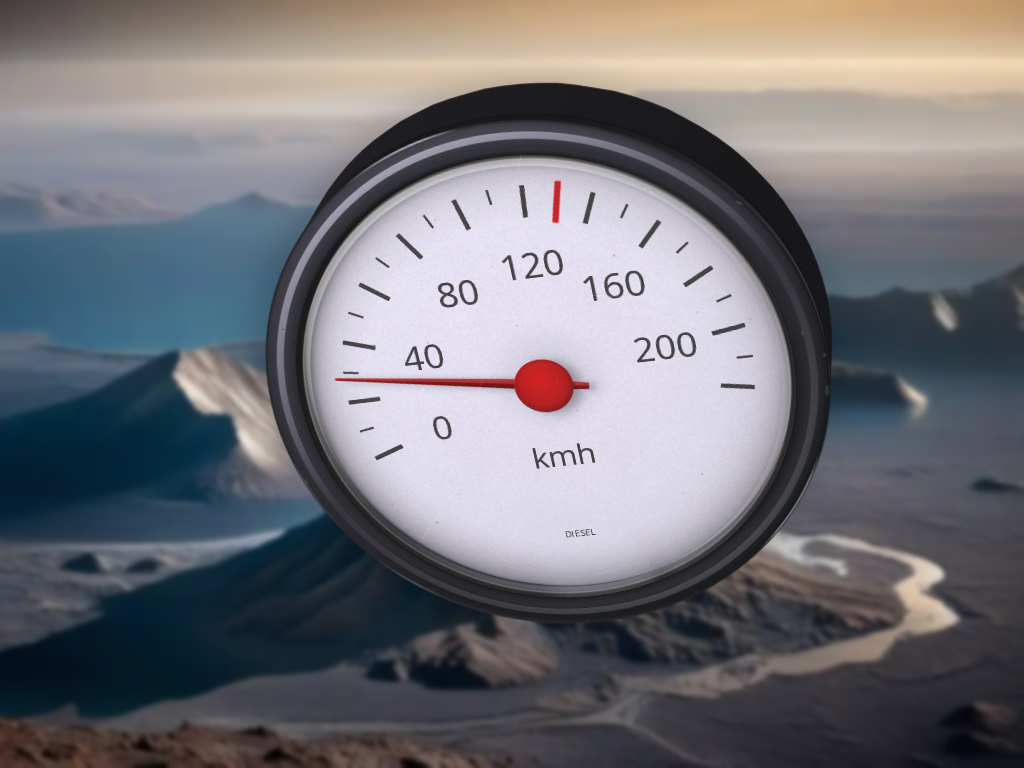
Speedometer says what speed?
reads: 30 km/h
